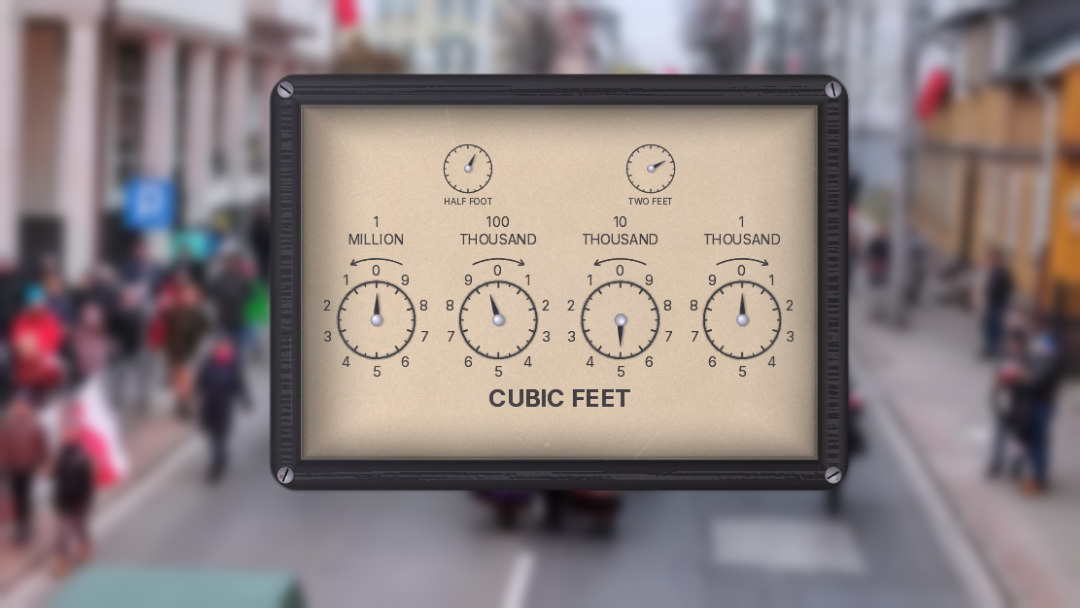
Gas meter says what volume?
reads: 995000 ft³
